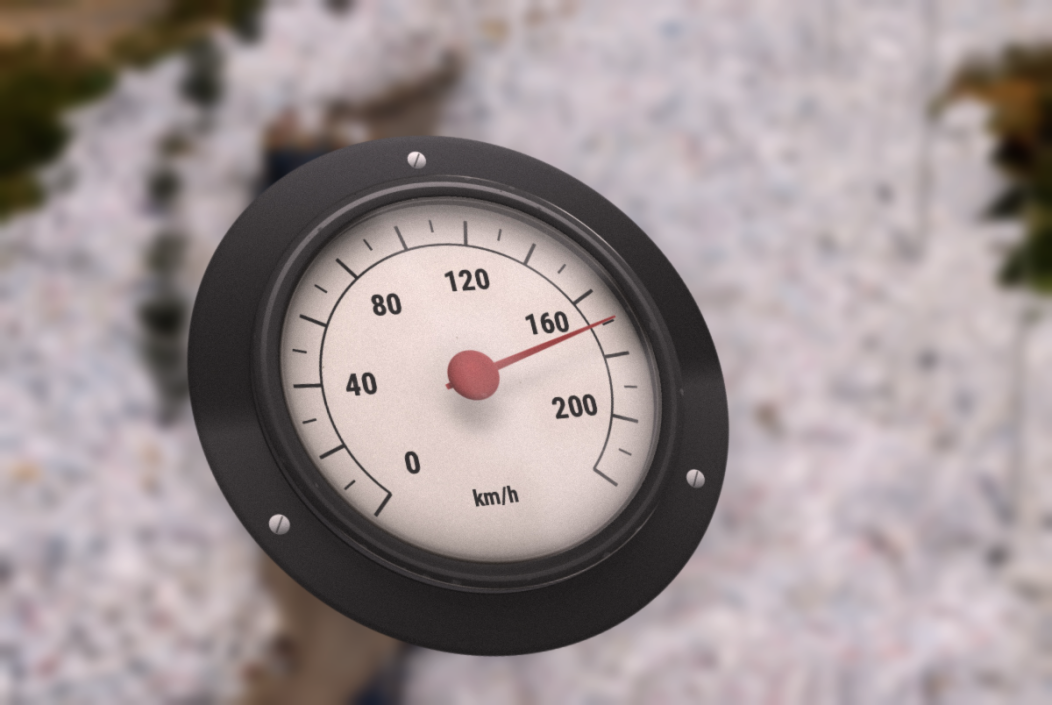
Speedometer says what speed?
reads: 170 km/h
